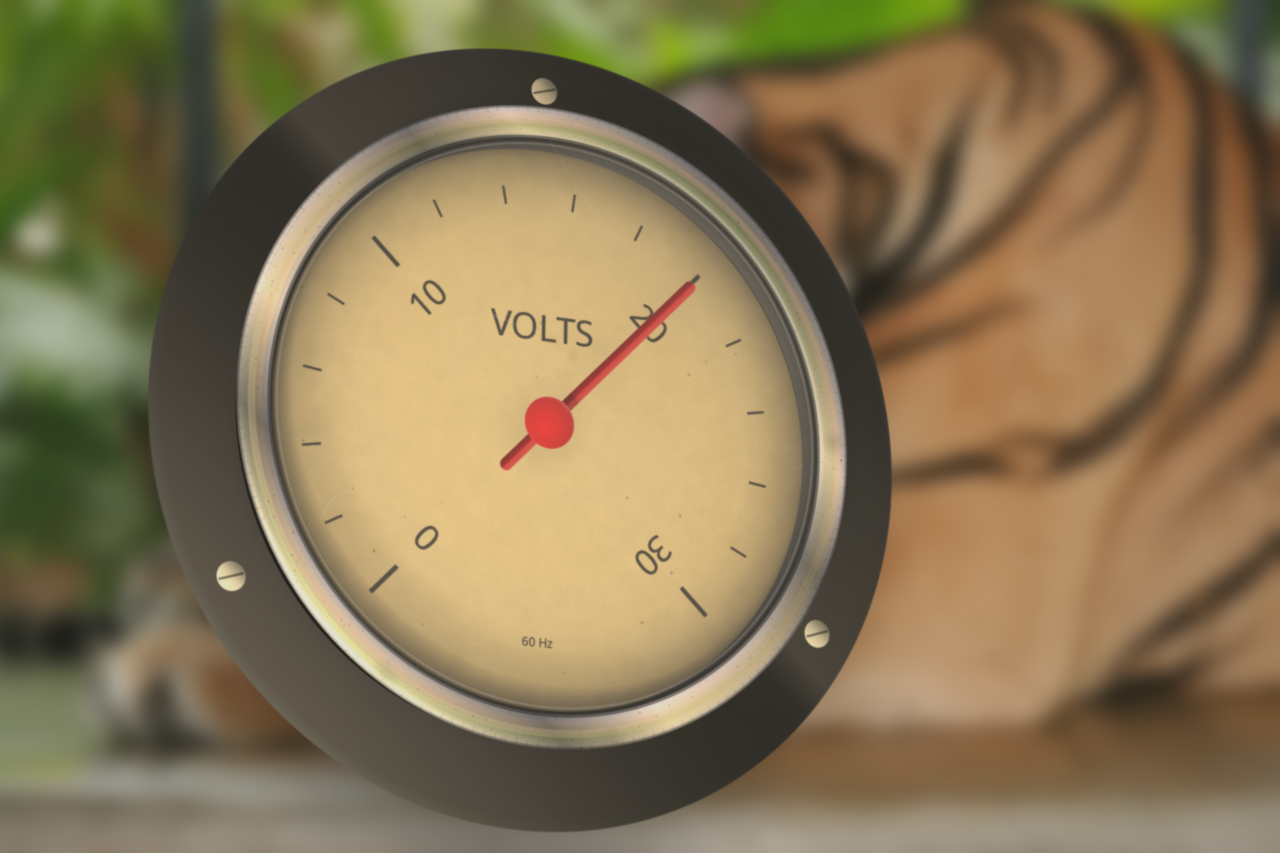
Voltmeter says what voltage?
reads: 20 V
